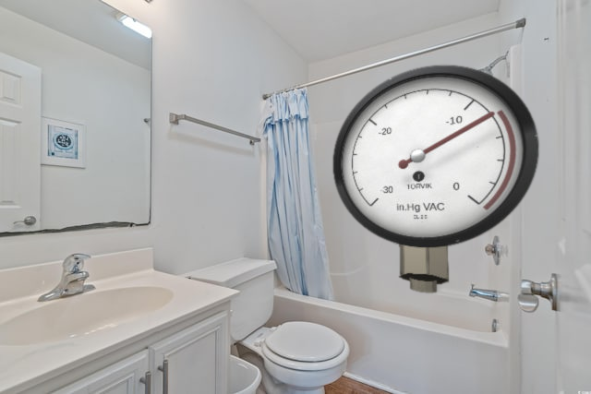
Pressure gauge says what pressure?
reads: -8 inHg
